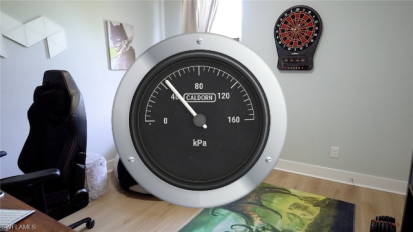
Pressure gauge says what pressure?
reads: 45 kPa
